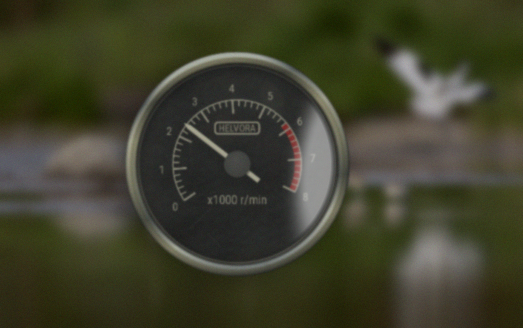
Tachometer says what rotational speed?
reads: 2400 rpm
